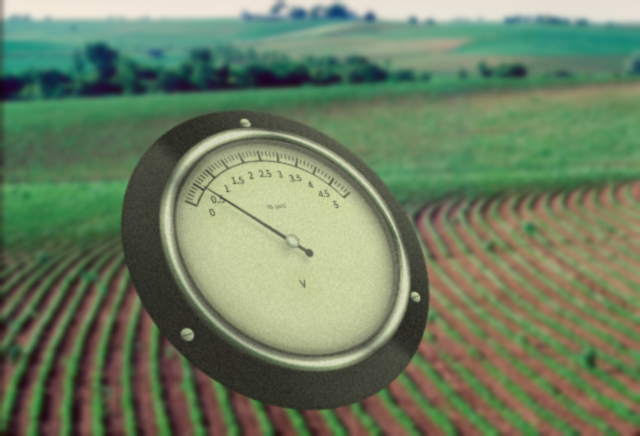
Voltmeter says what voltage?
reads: 0.5 V
